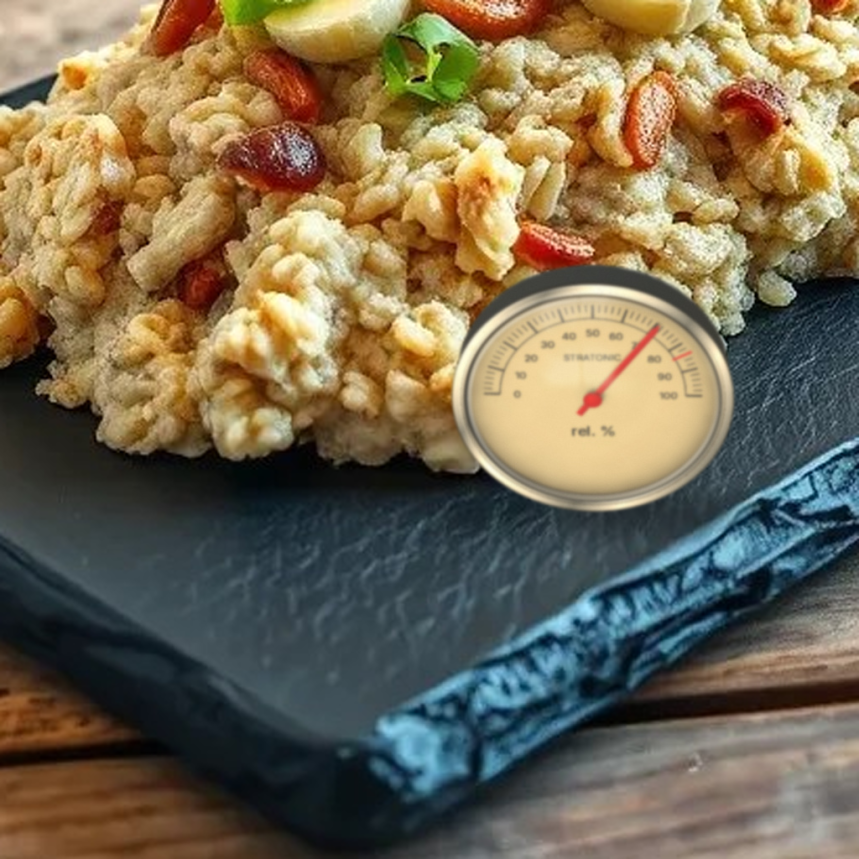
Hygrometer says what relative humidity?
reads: 70 %
